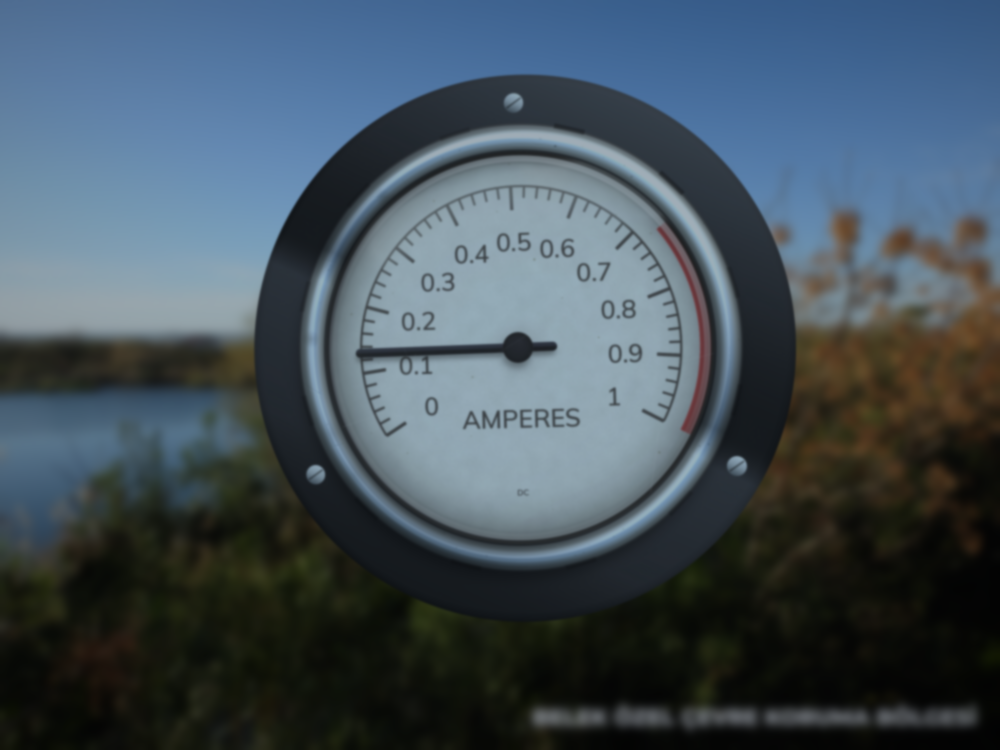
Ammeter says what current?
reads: 0.13 A
